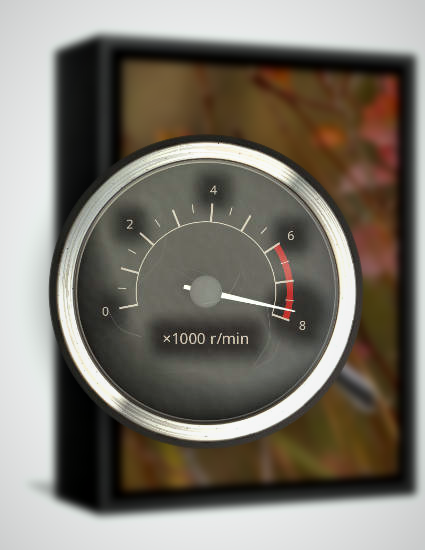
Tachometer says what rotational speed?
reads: 7750 rpm
